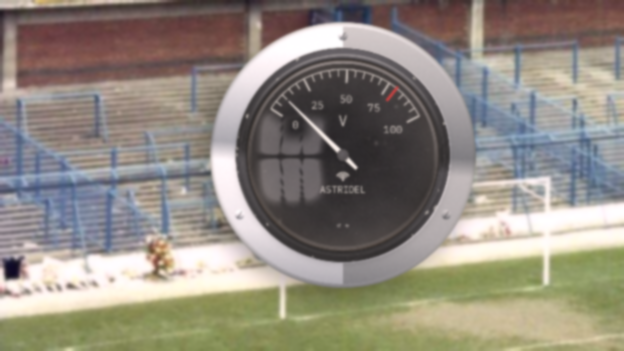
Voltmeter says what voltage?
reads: 10 V
